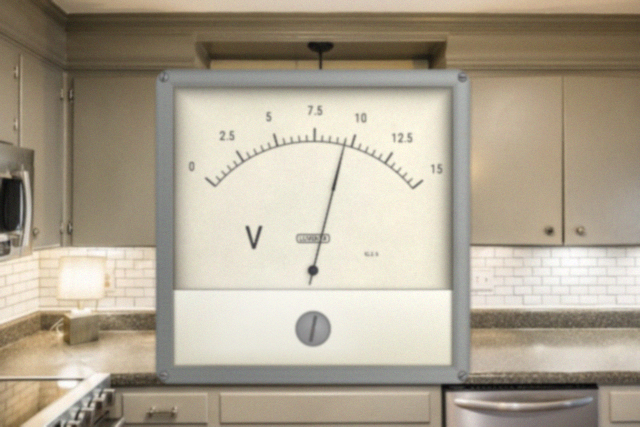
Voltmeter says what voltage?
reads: 9.5 V
